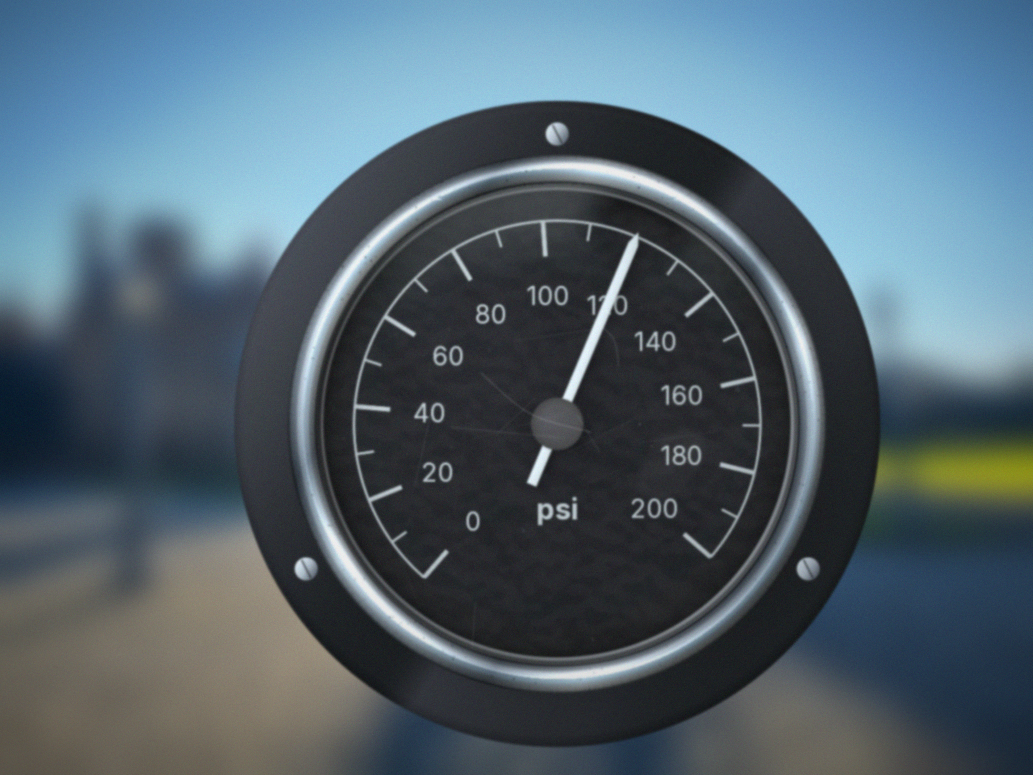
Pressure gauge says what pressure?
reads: 120 psi
